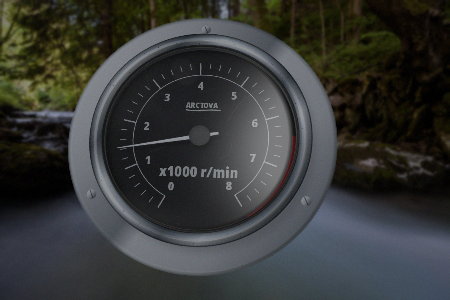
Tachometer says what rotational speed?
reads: 1400 rpm
